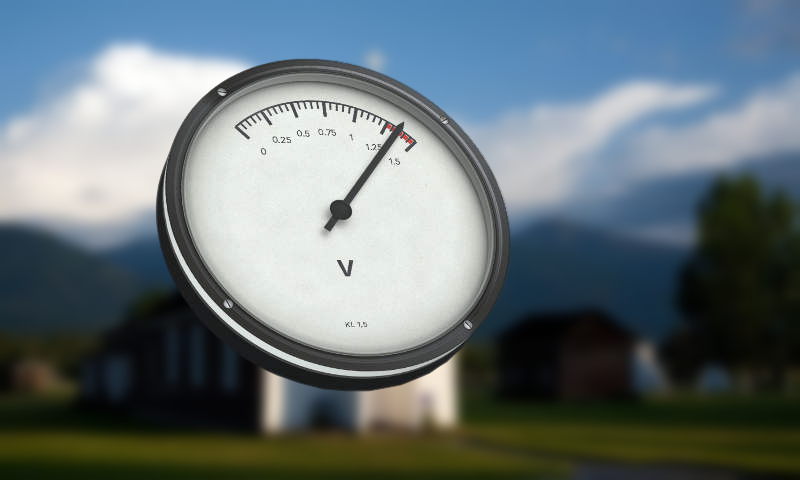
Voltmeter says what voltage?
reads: 1.35 V
